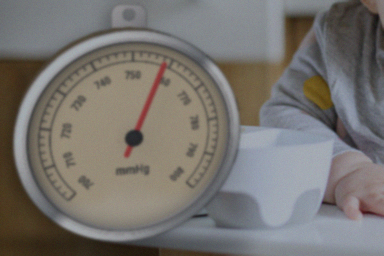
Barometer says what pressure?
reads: 758 mmHg
